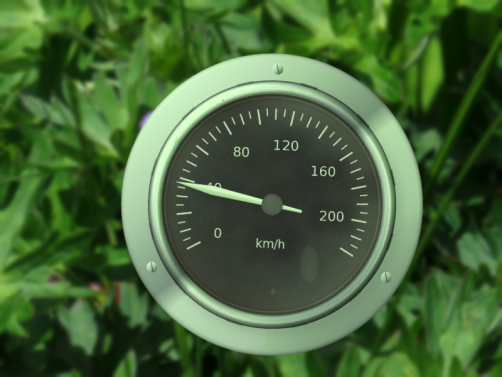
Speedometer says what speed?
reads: 37.5 km/h
